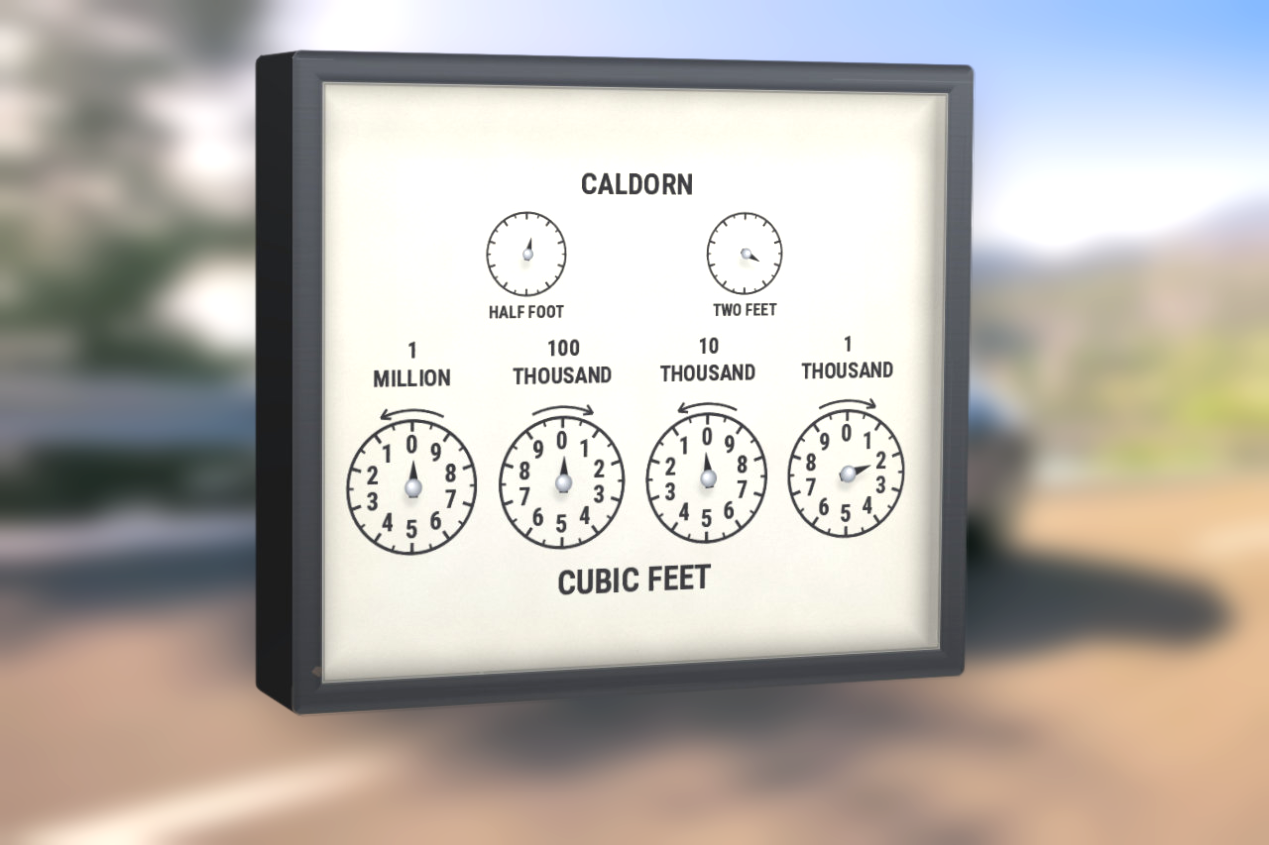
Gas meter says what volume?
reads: 200 ft³
